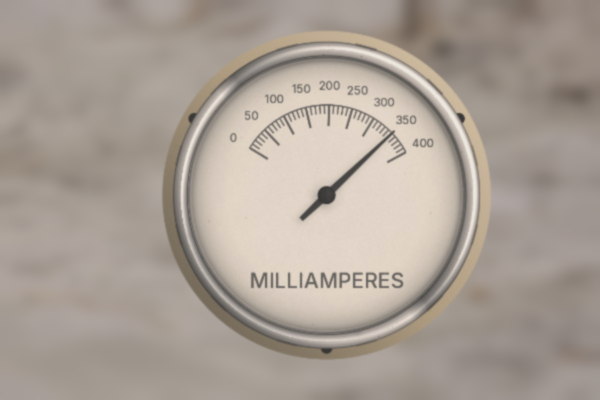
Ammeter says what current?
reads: 350 mA
